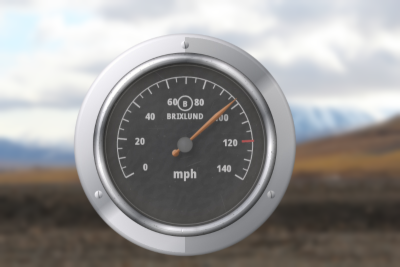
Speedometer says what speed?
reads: 97.5 mph
